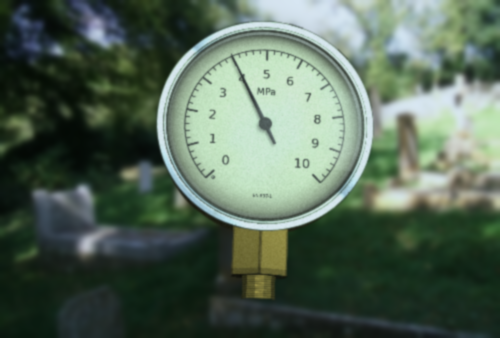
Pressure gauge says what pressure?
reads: 4 MPa
